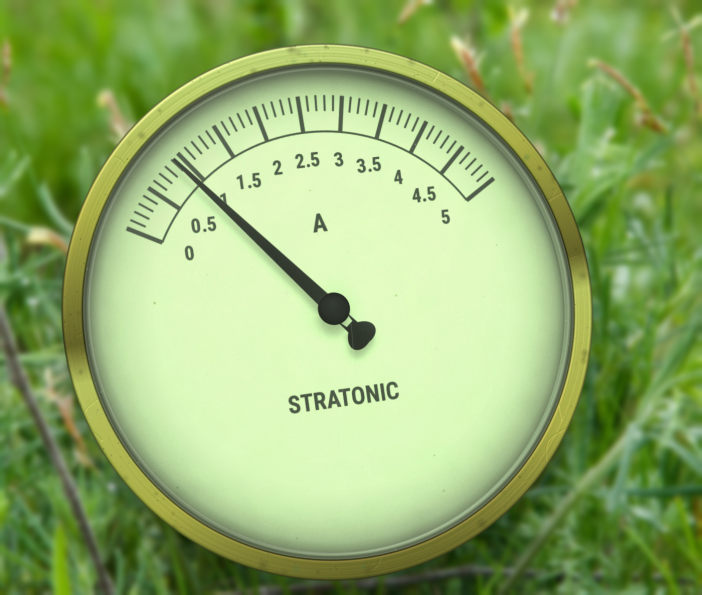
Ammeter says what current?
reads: 0.9 A
